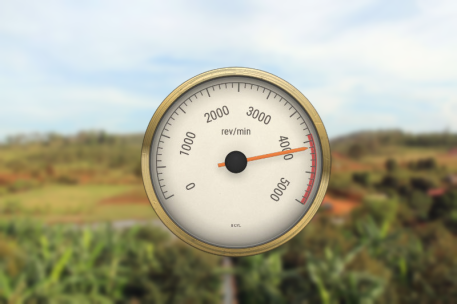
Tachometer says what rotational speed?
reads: 4100 rpm
